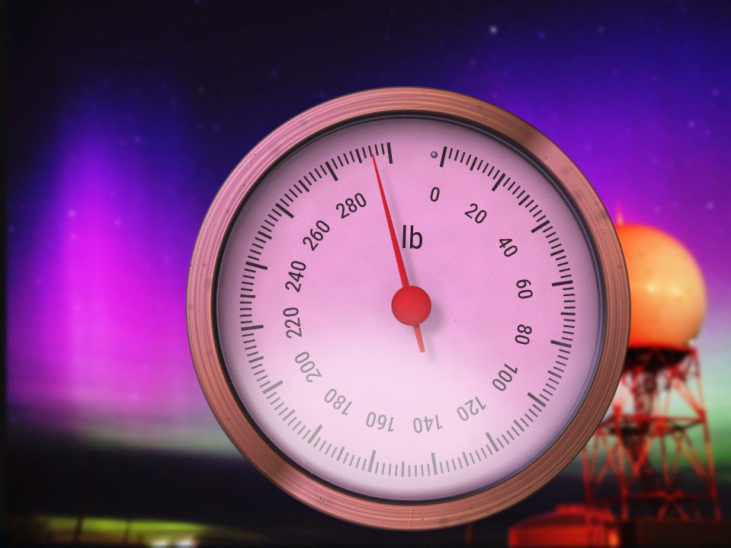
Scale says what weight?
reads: 294 lb
